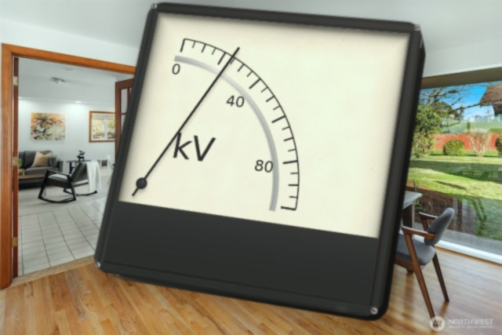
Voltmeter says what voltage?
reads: 25 kV
